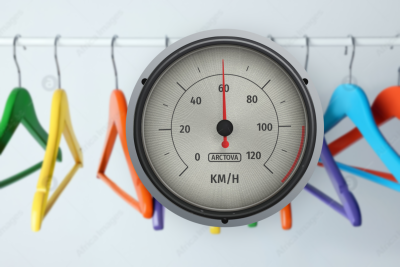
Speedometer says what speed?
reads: 60 km/h
